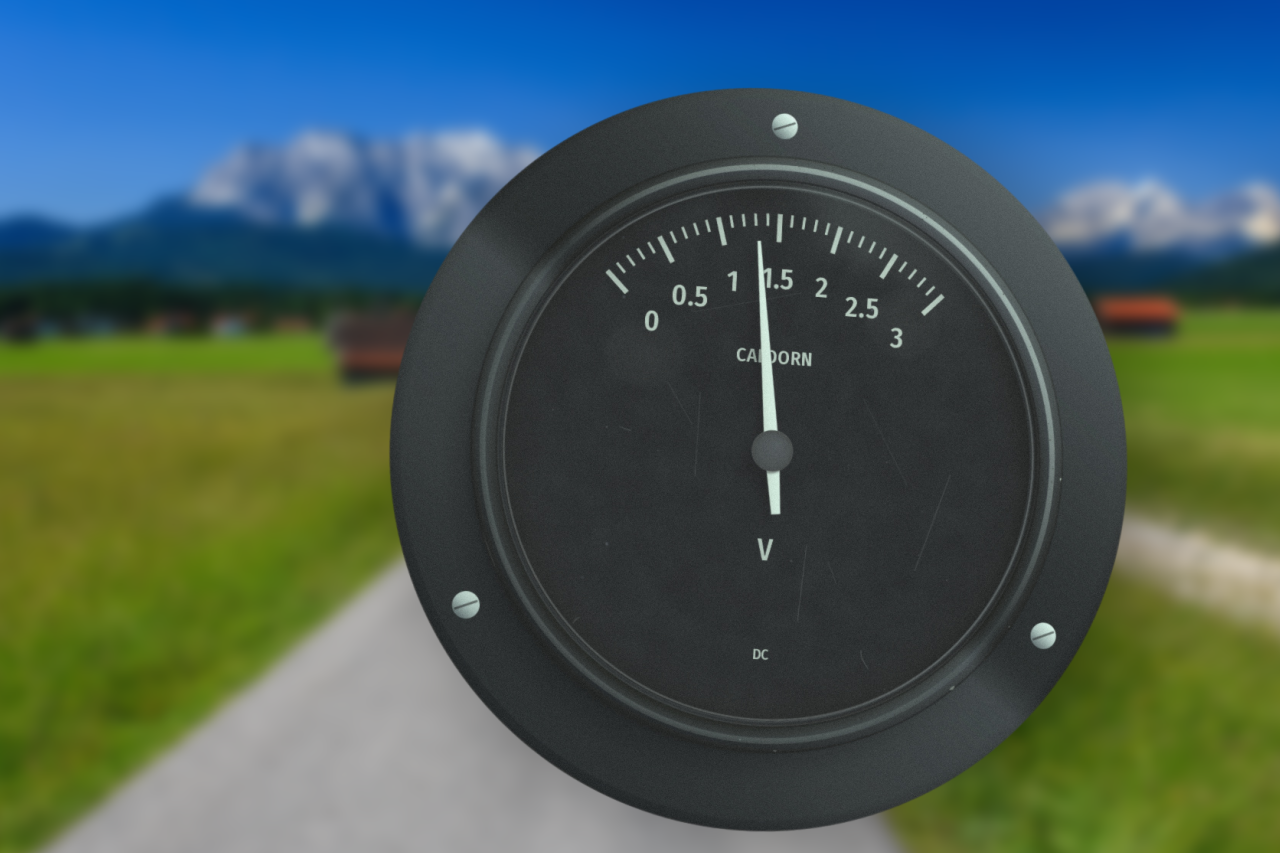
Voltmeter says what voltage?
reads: 1.3 V
